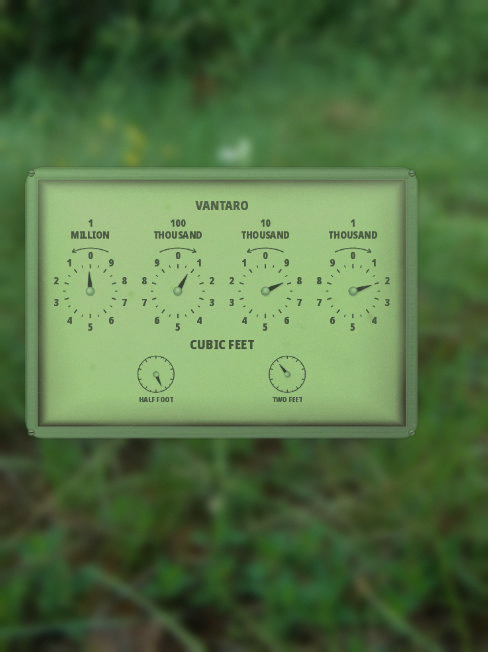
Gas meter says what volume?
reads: 8200 ft³
